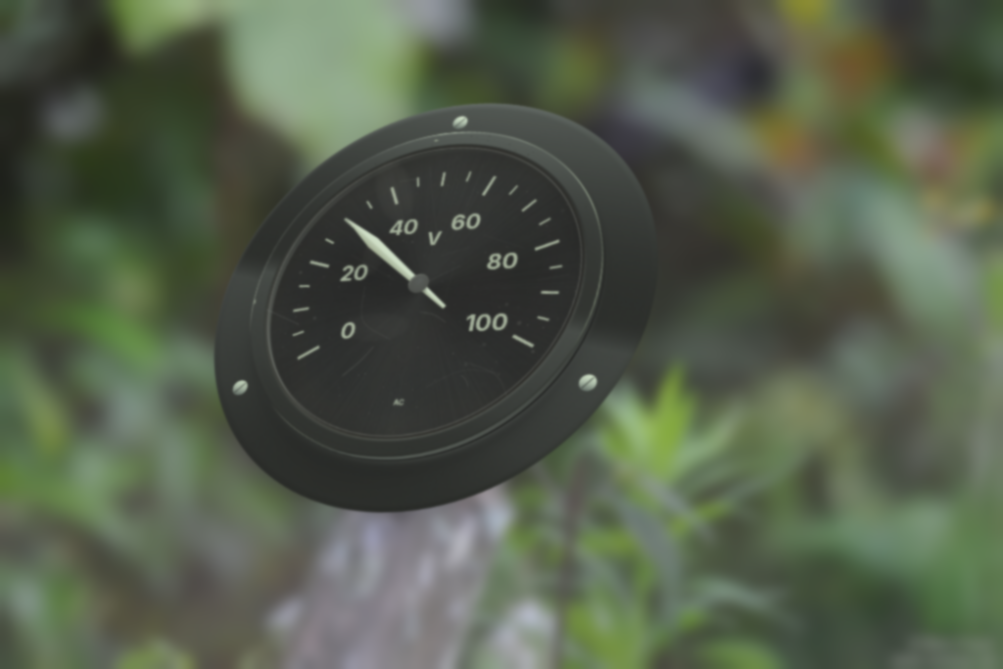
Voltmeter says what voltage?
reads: 30 V
